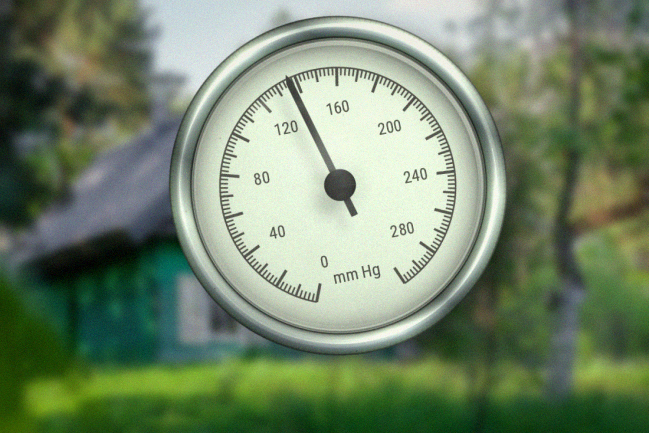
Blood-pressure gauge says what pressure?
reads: 136 mmHg
